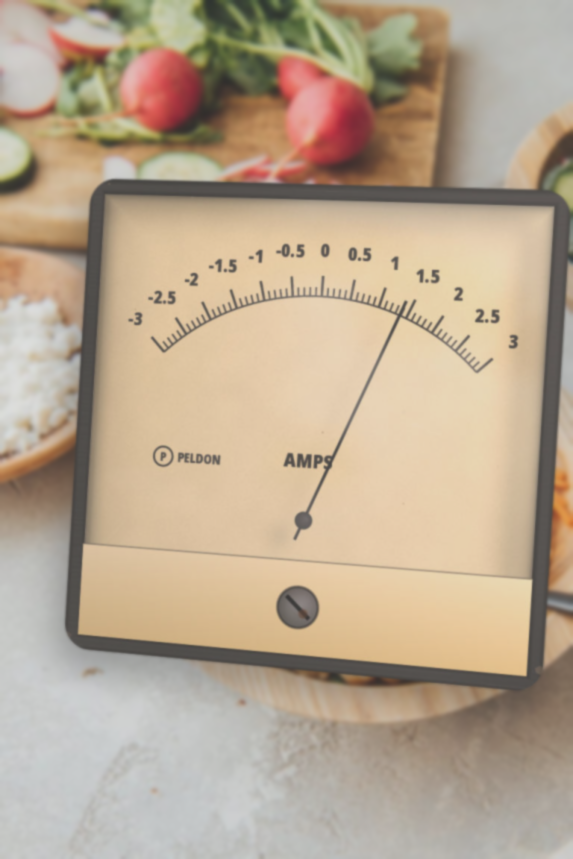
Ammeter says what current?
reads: 1.4 A
